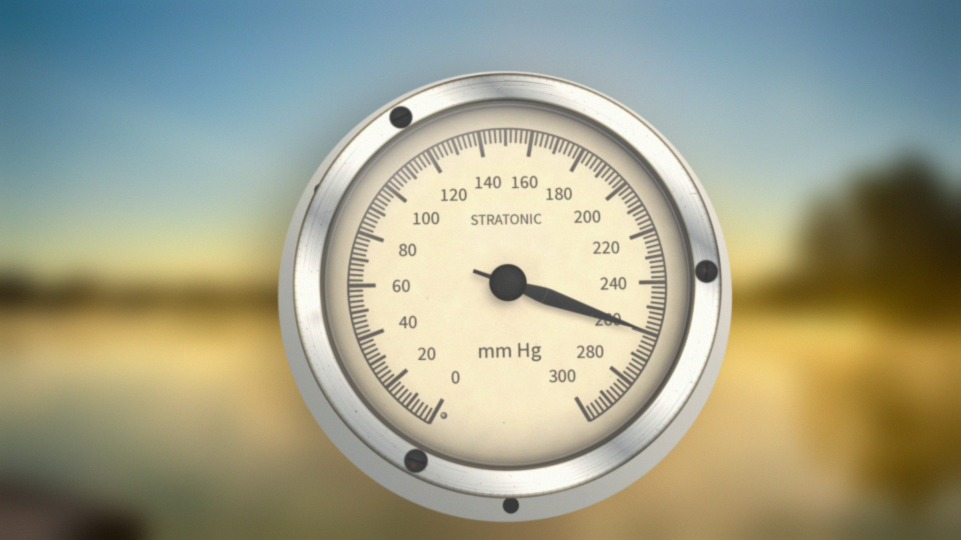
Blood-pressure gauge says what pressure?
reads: 260 mmHg
